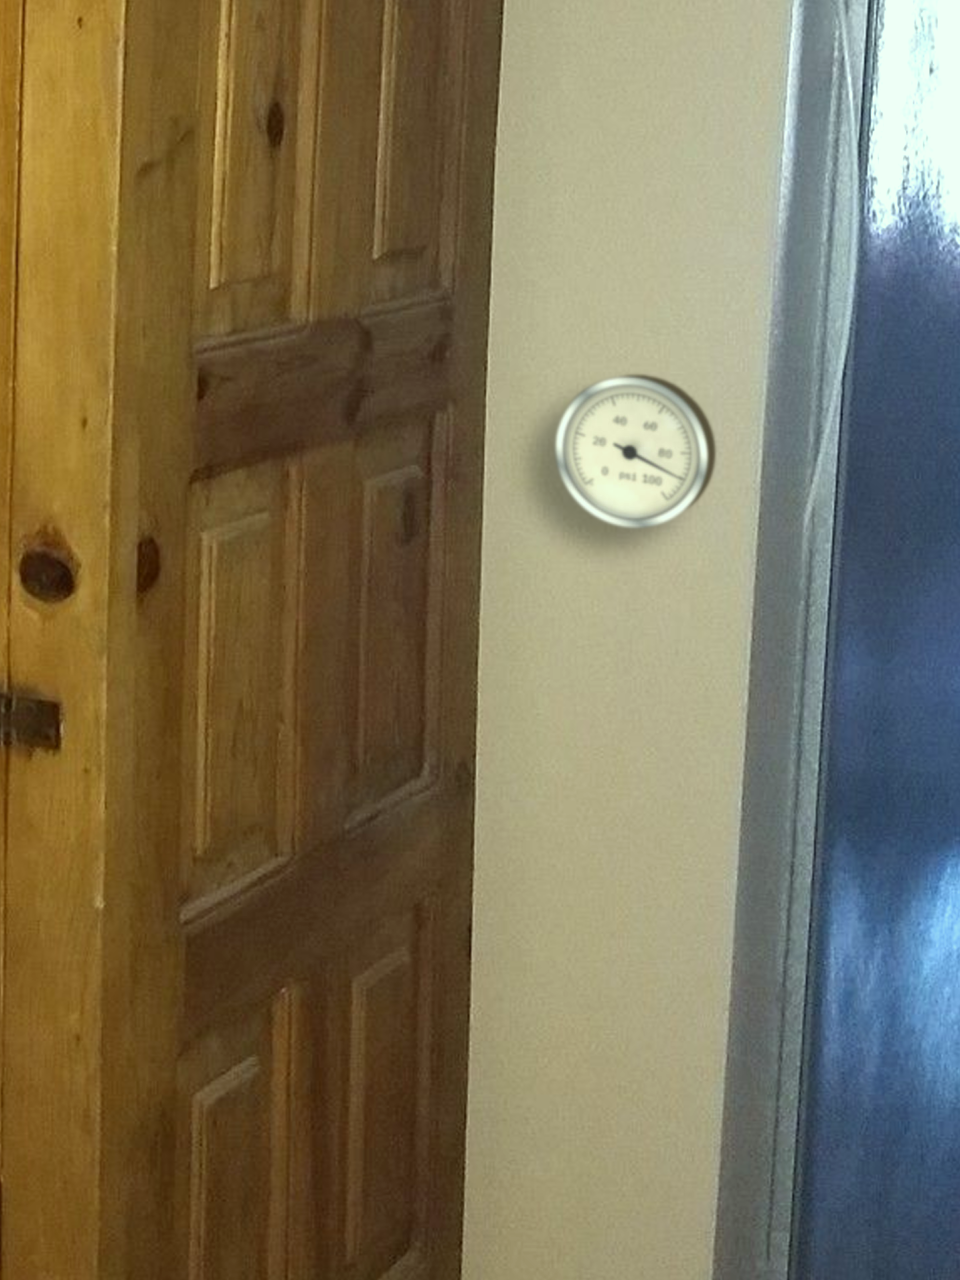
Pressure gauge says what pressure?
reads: 90 psi
